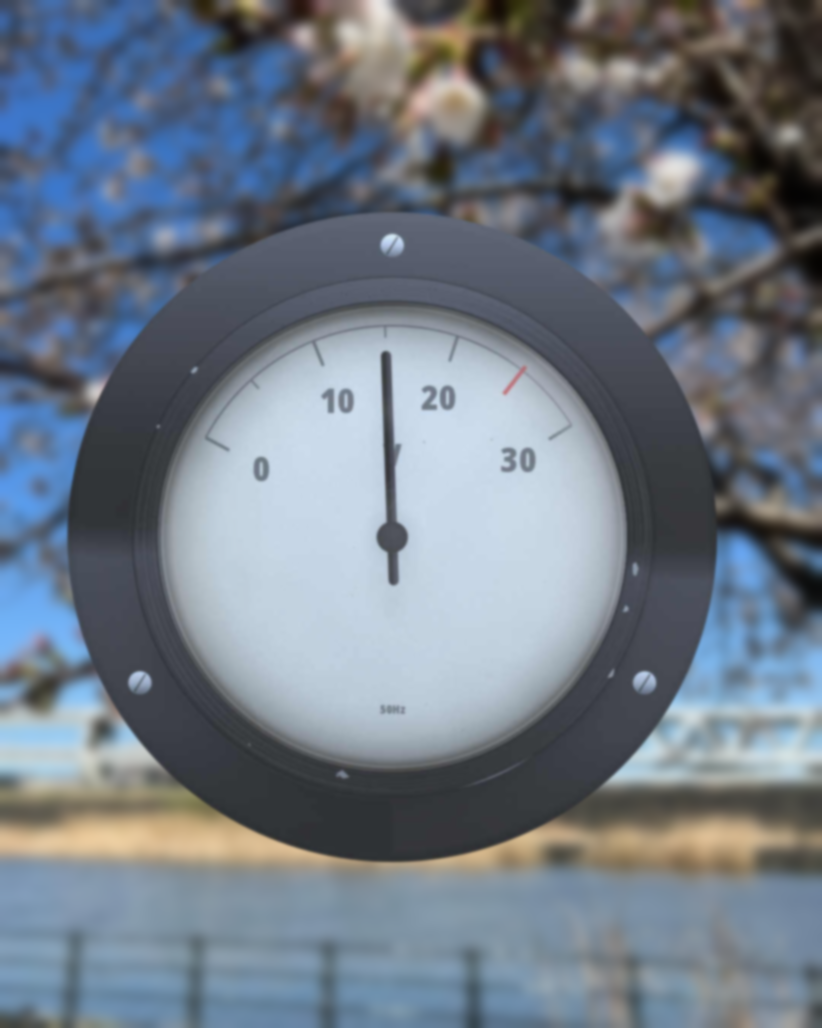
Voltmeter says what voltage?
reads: 15 V
